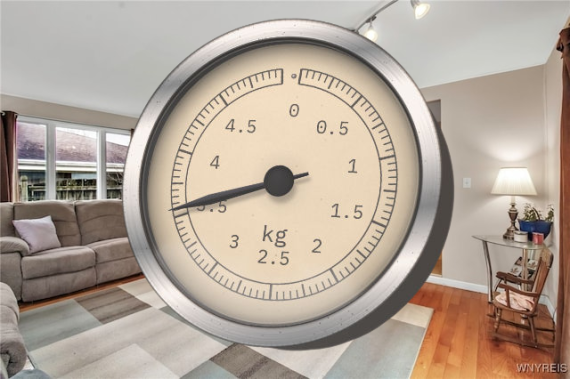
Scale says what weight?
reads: 3.55 kg
